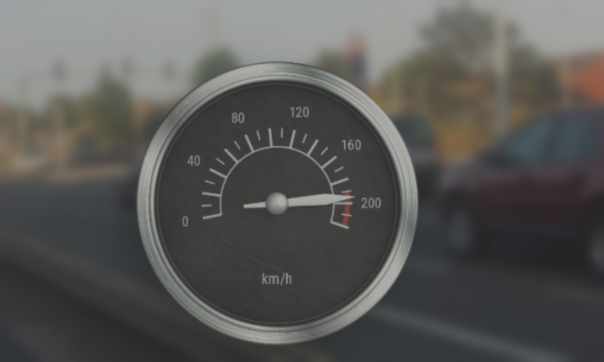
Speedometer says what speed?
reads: 195 km/h
